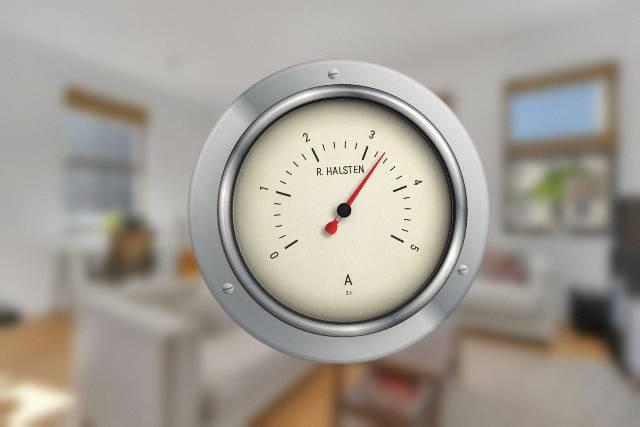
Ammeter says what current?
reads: 3.3 A
